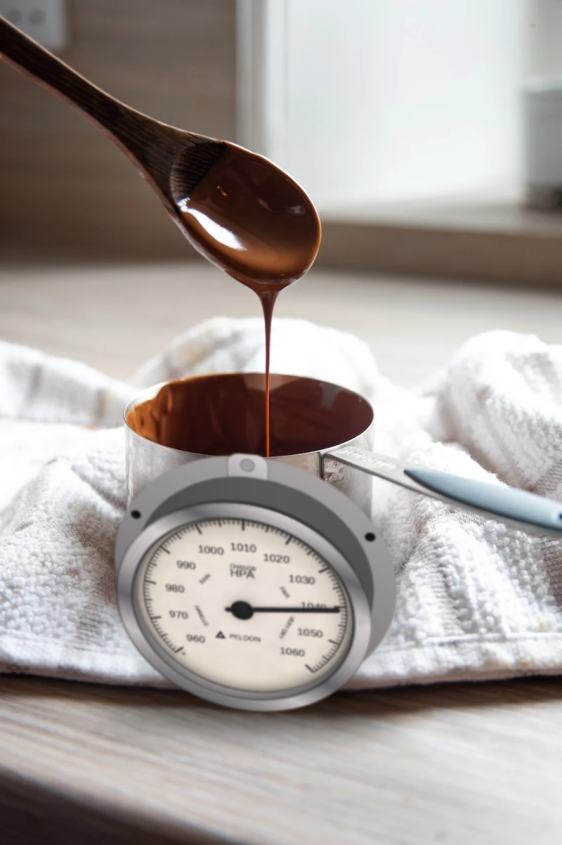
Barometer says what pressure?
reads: 1040 hPa
